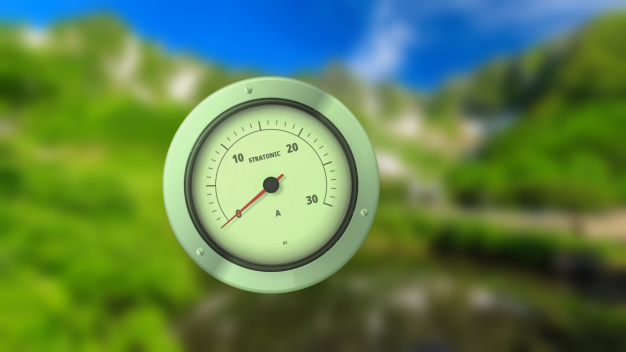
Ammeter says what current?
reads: 0 A
